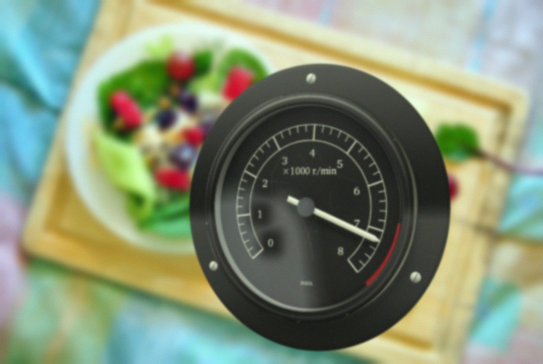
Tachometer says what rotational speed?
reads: 7200 rpm
